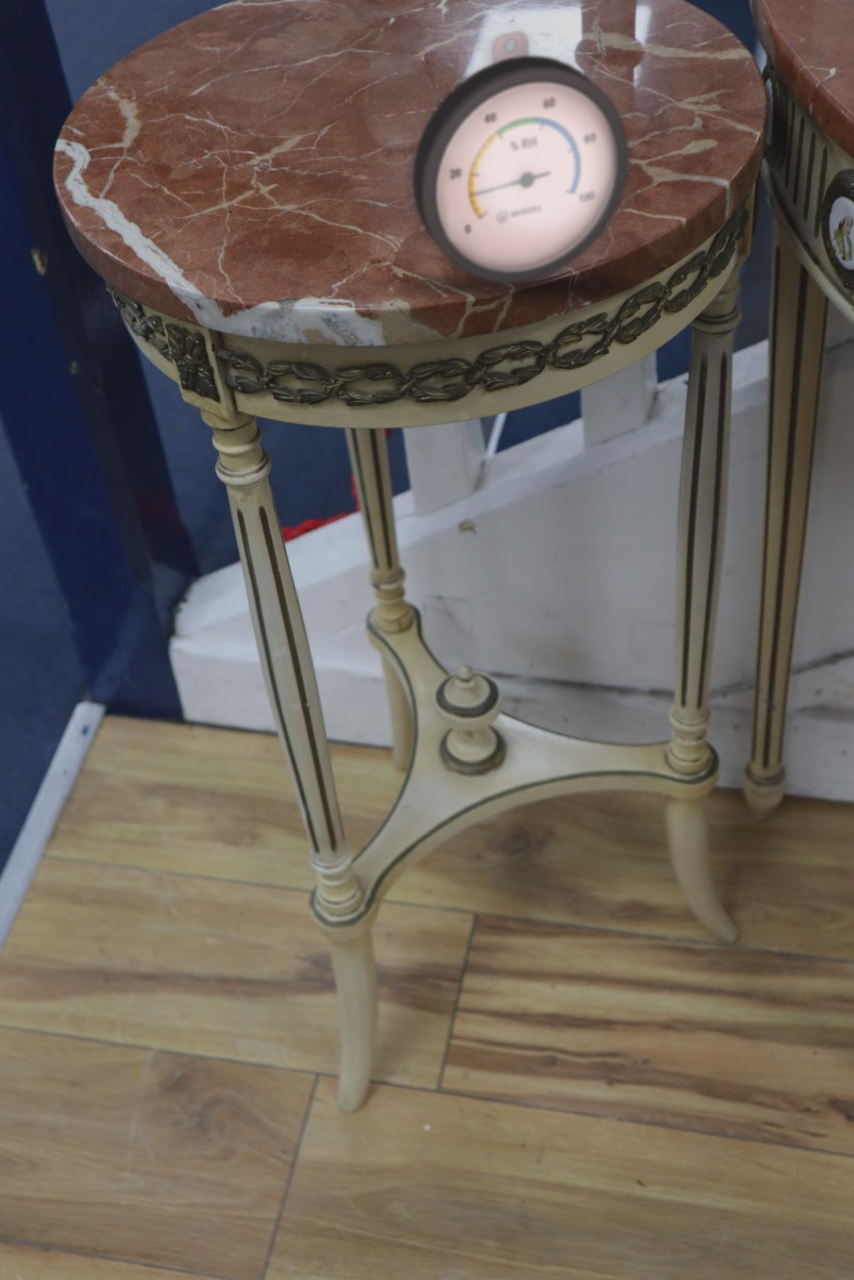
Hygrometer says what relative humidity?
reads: 12 %
